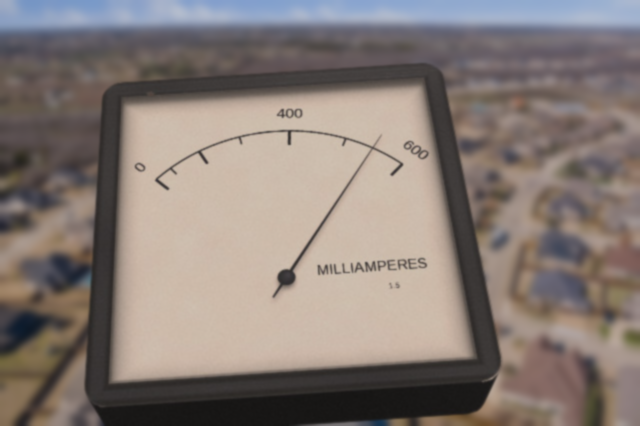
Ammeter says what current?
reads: 550 mA
